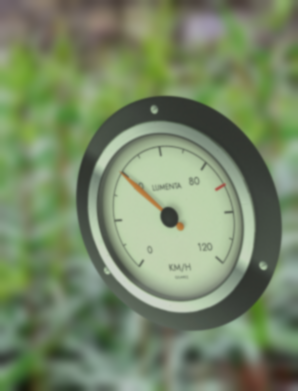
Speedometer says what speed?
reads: 40 km/h
